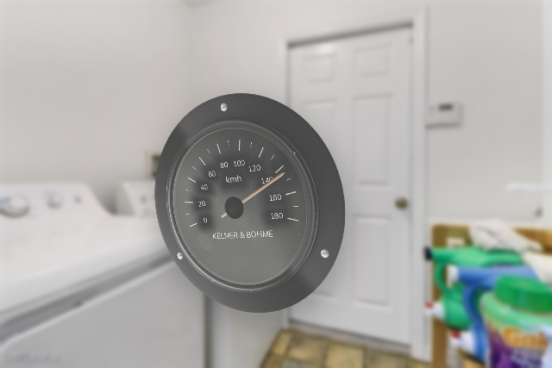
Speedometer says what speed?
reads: 145 km/h
